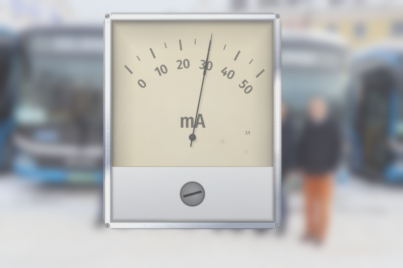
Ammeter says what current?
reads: 30 mA
